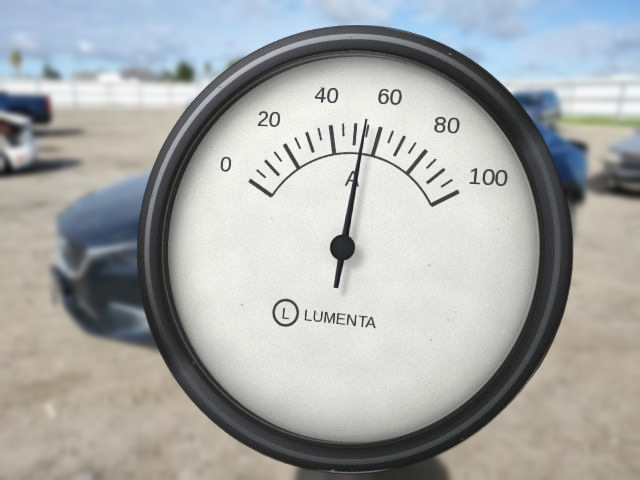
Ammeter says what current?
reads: 55 A
